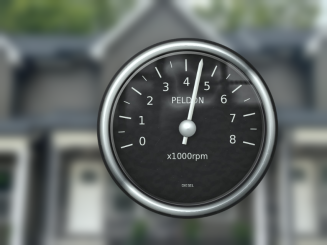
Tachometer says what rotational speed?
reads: 4500 rpm
